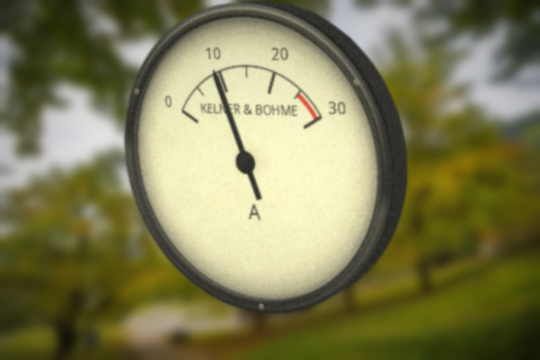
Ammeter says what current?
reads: 10 A
